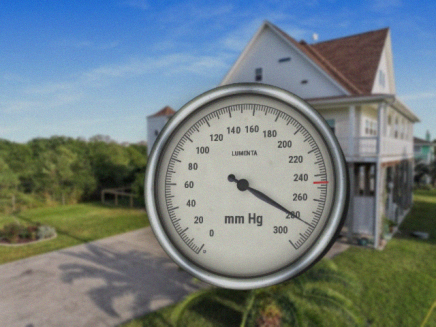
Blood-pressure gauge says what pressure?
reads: 280 mmHg
